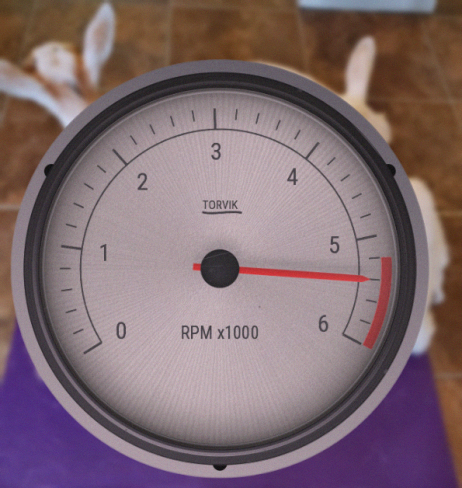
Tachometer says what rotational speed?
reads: 5400 rpm
